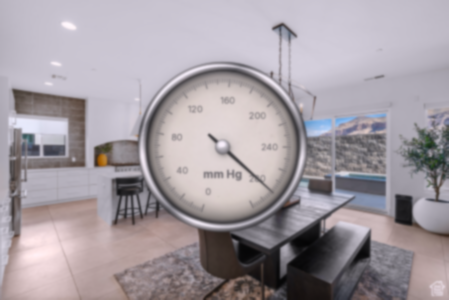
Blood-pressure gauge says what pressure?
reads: 280 mmHg
